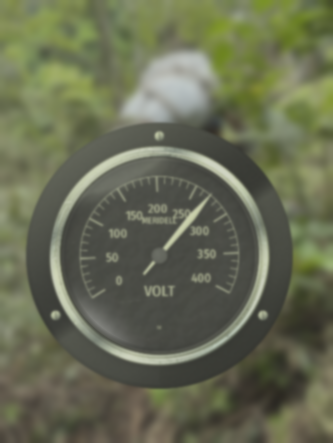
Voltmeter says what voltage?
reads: 270 V
